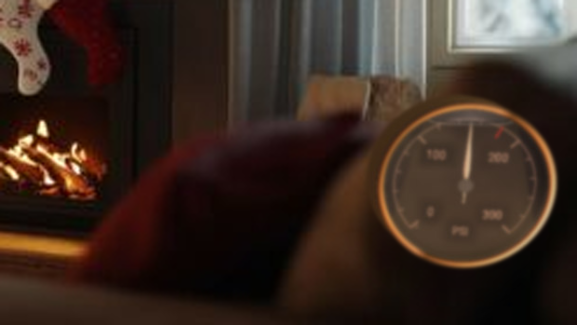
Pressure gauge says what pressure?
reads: 150 psi
